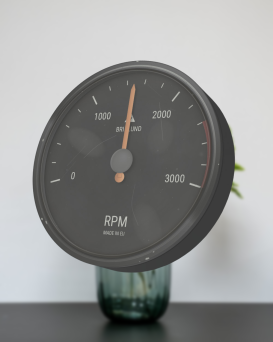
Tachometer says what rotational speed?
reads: 1500 rpm
